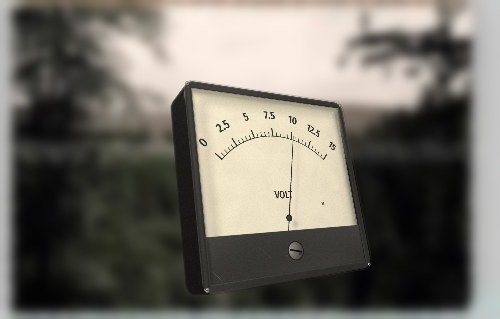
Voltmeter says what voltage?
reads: 10 V
